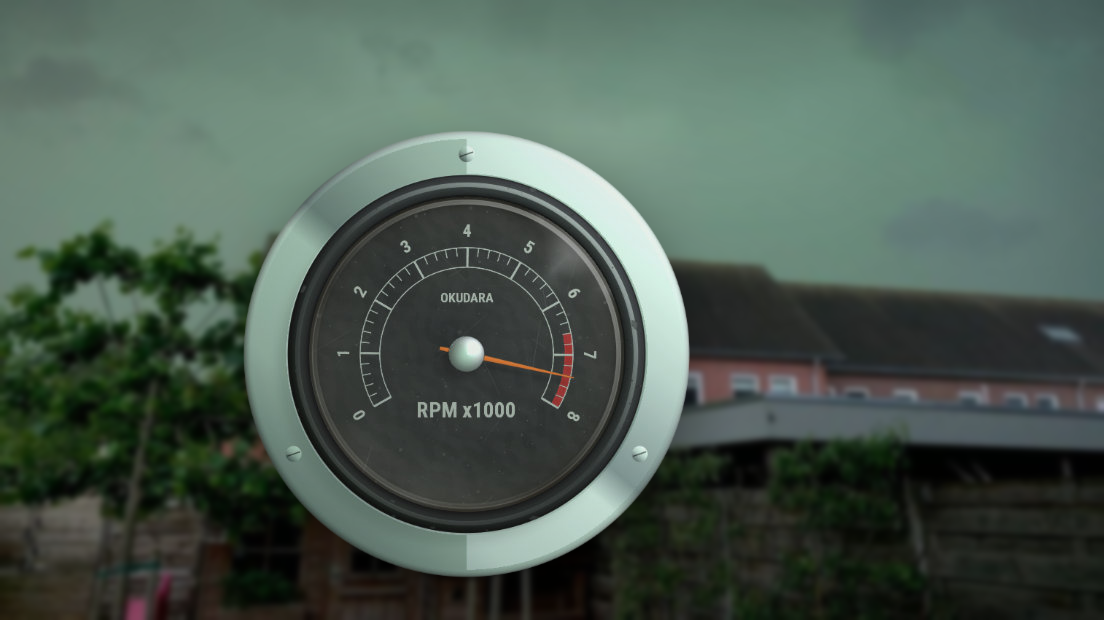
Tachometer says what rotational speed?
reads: 7400 rpm
